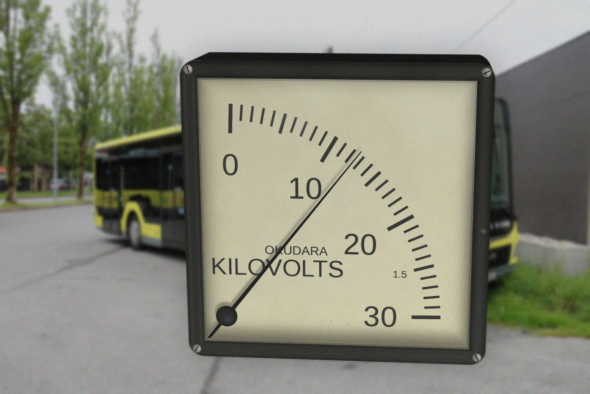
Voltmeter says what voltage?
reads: 12.5 kV
